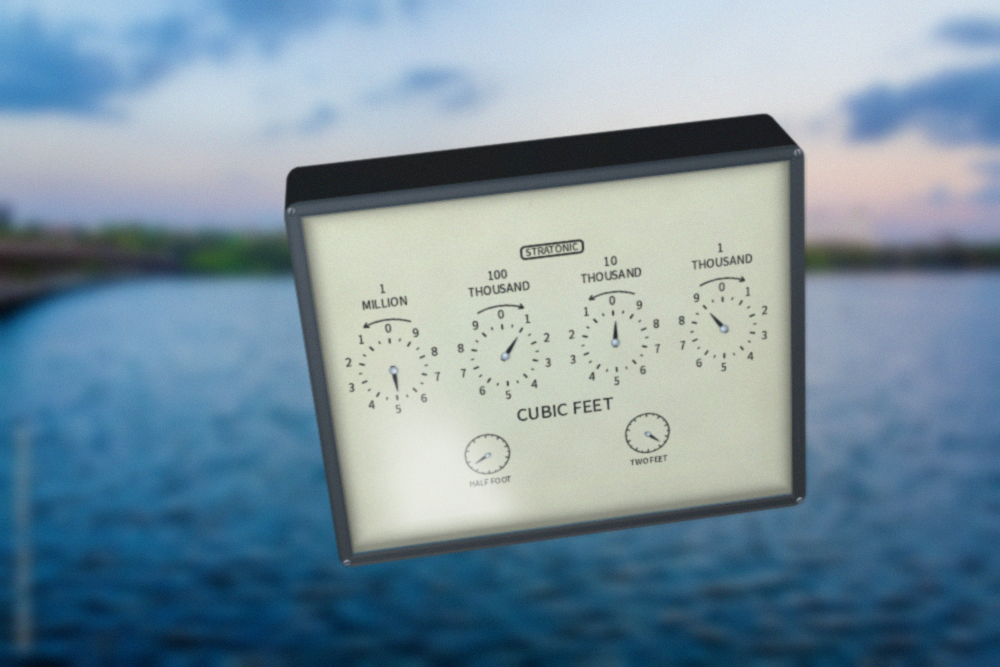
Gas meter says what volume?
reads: 509900 ft³
